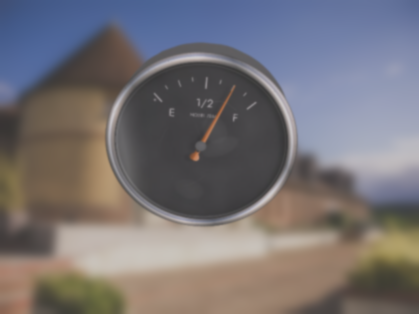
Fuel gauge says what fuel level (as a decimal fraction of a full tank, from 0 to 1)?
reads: 0.75
